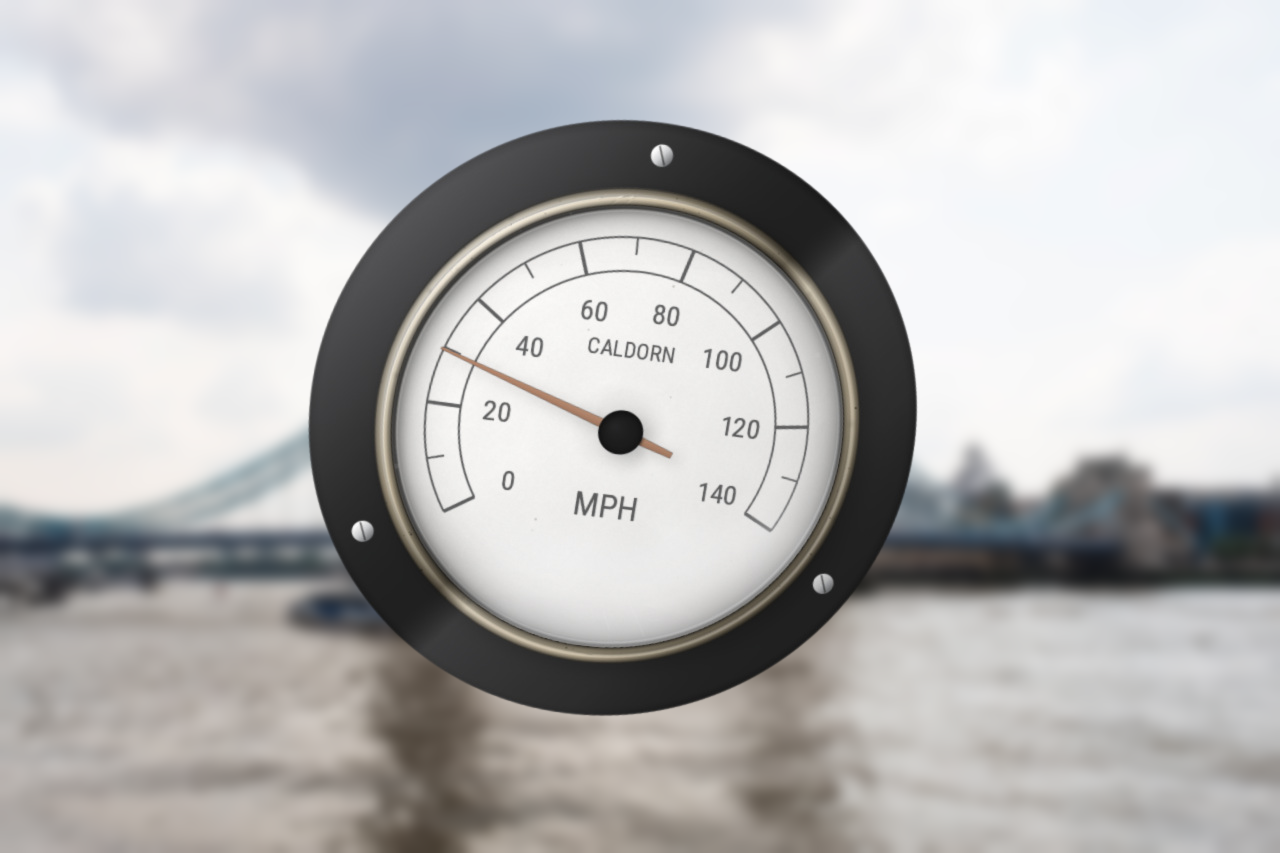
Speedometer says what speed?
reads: 30 mph
